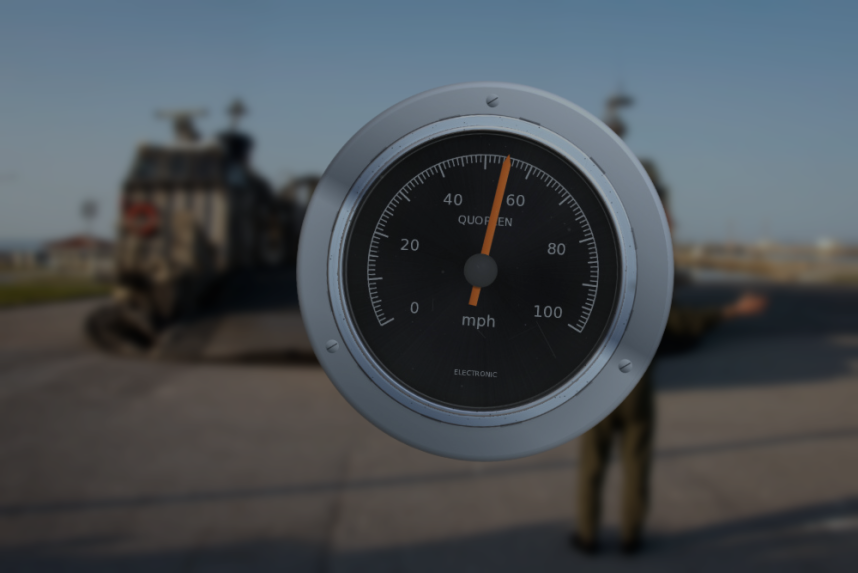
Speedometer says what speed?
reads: 55 mph
